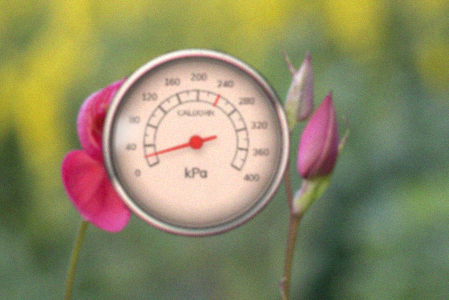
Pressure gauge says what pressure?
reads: 20 kPa
